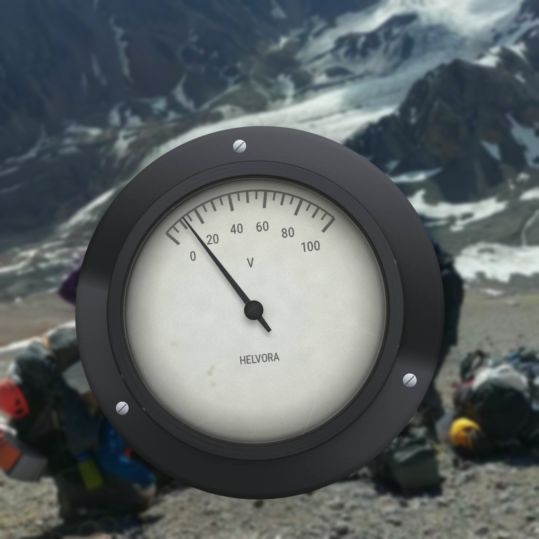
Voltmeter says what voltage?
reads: 12.5 V
